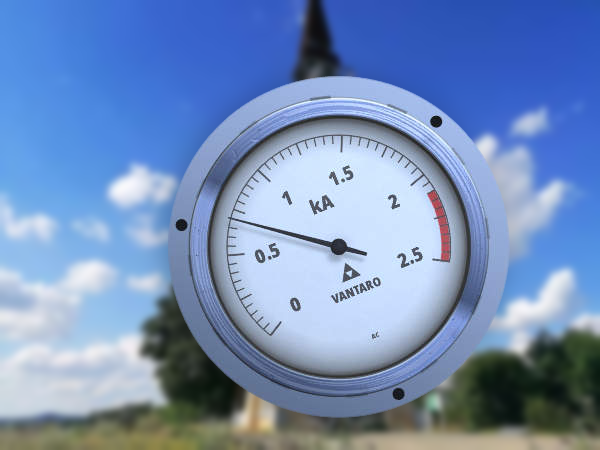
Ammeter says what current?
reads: 0.7 kA
